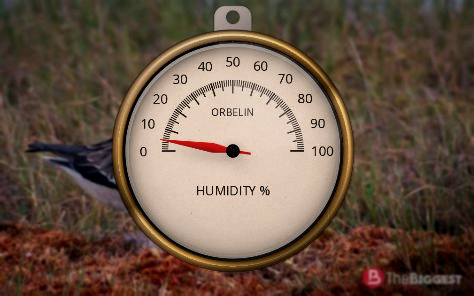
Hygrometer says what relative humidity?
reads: 5 %
